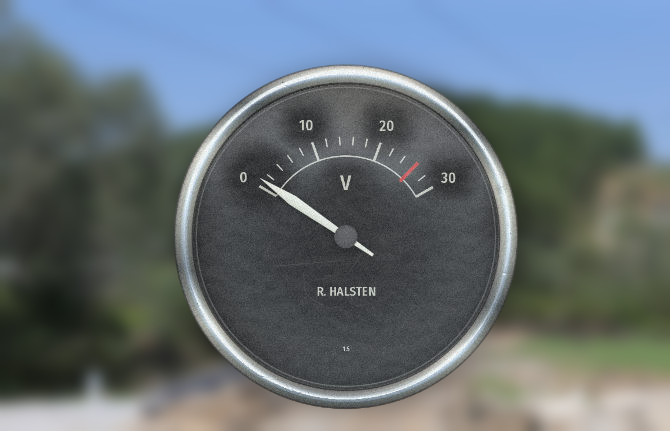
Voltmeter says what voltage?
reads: 1 V
